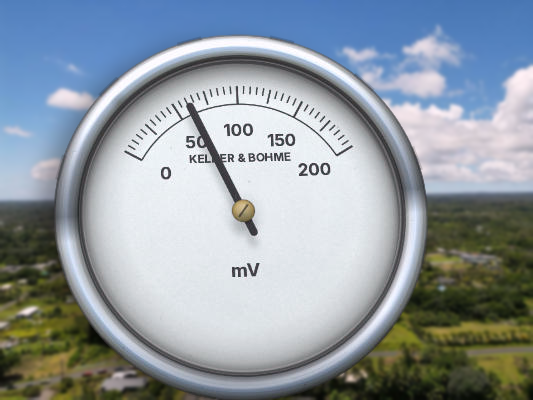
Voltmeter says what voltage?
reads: 60 mV
